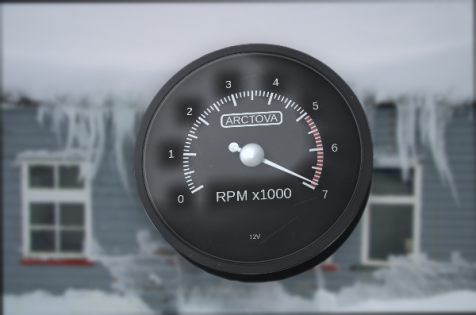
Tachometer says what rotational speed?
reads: 6900 rpm
